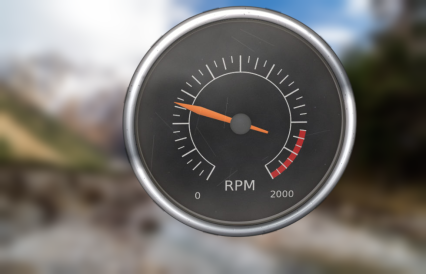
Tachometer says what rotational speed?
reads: 525 rpm
